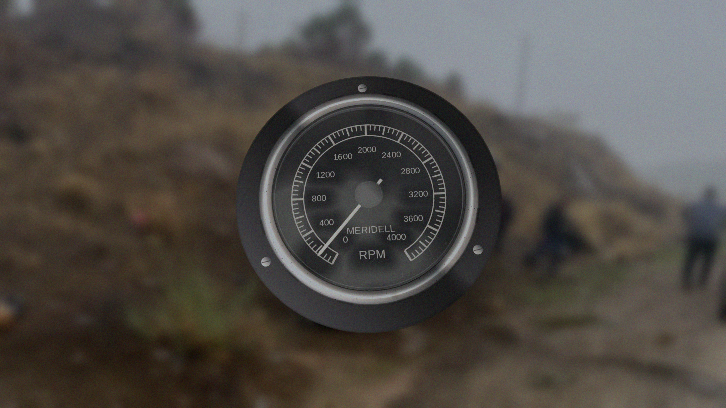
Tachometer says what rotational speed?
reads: 150 rpm
